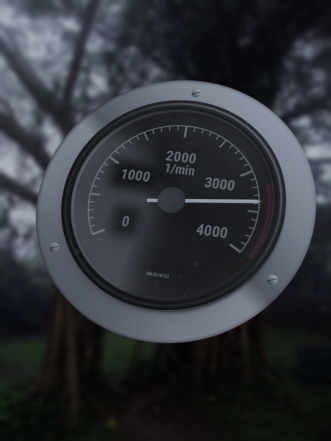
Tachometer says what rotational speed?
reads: 3400 rpm
